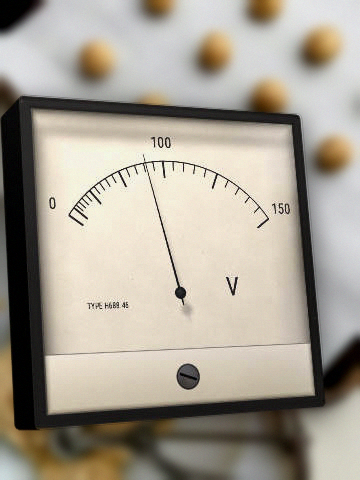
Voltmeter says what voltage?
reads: 90 V
